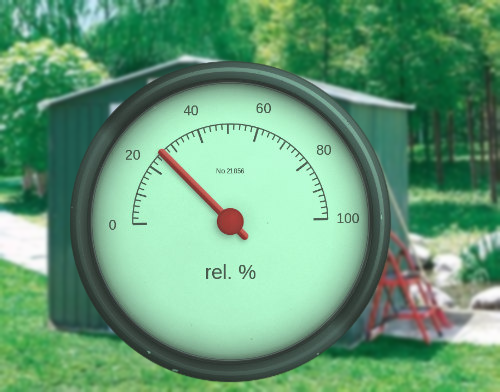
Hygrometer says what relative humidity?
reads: 26 %
